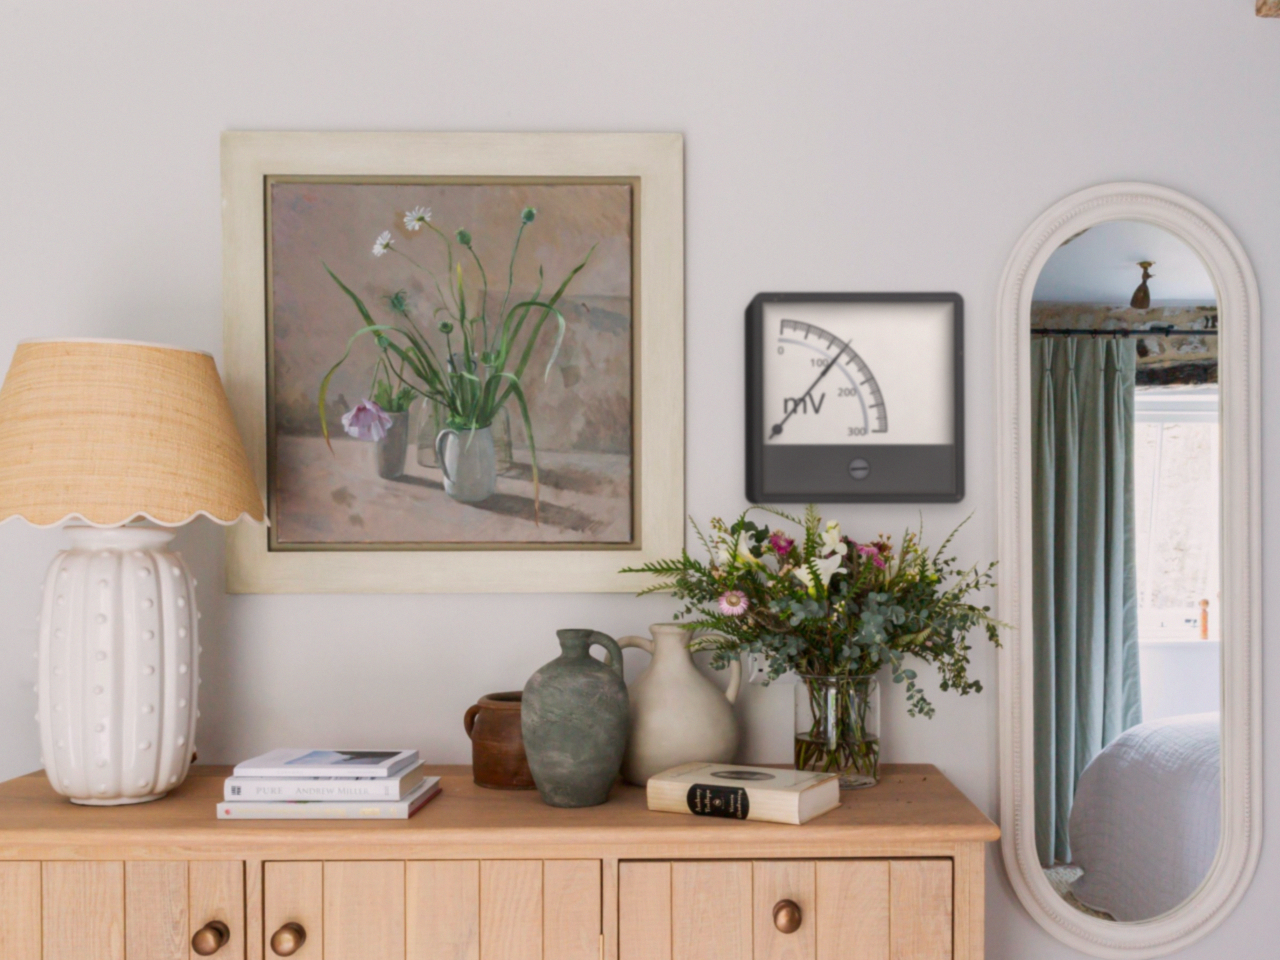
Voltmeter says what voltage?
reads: 125 mV
